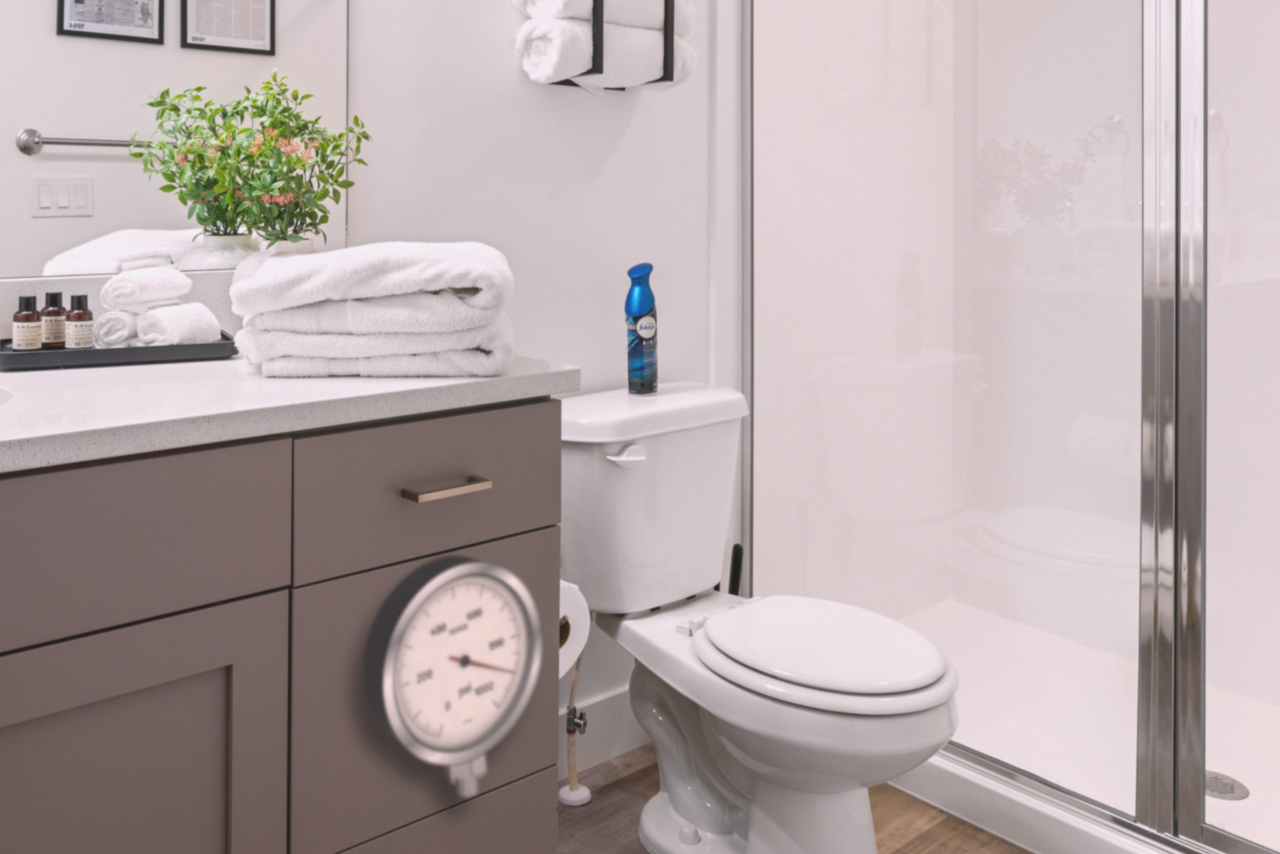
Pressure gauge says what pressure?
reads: 900 psi
